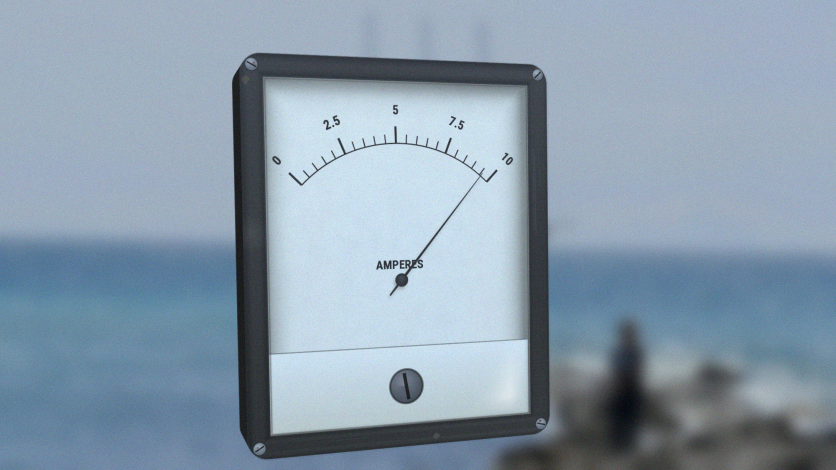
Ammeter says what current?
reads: 9.5 A
